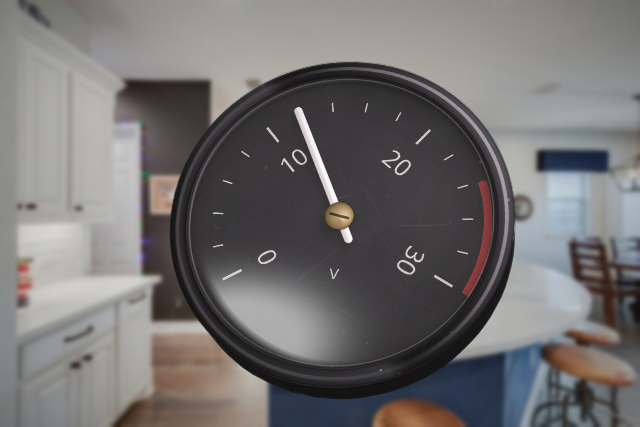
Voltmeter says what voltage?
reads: 12 V
